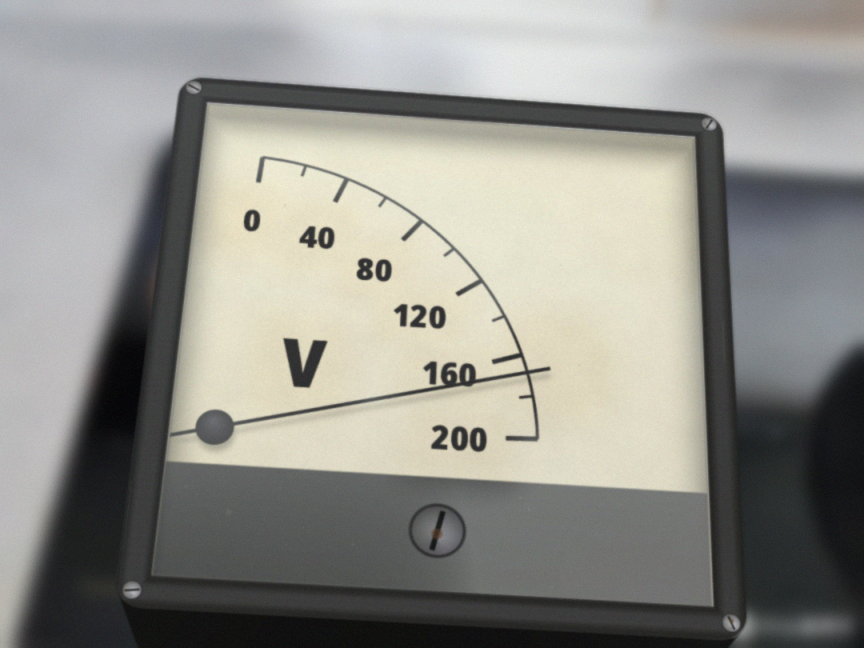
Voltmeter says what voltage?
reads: 170 V
